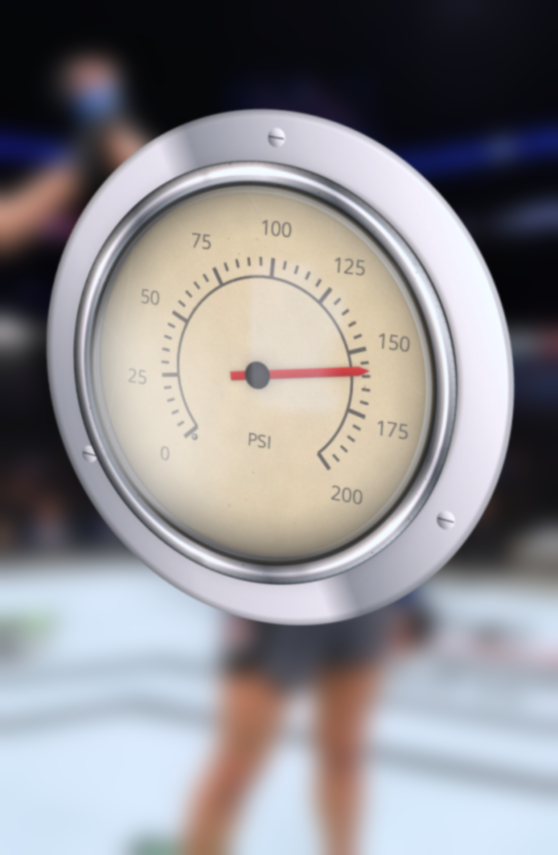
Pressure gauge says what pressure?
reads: 157.5 psi
